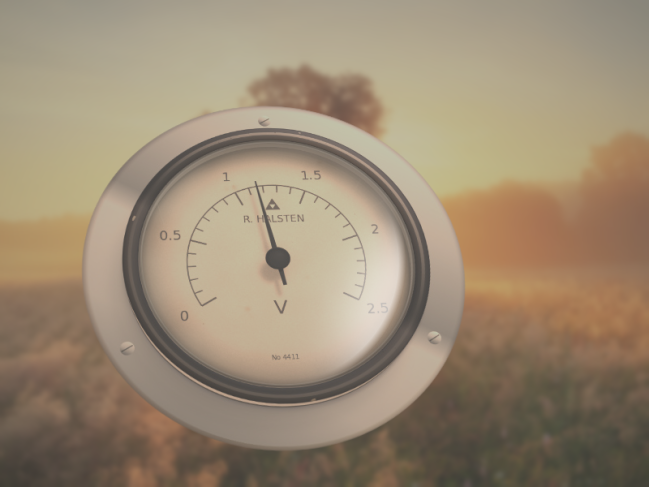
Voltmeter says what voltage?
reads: 1.15 V
